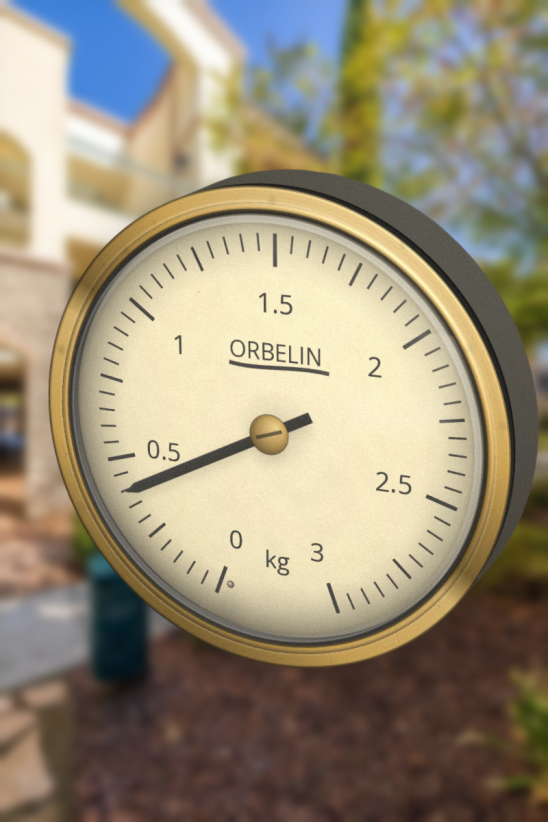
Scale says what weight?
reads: 0.4 kg
